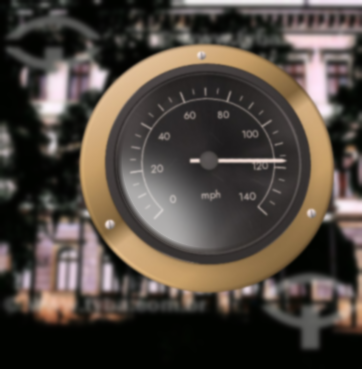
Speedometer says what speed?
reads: 117.5 mph
